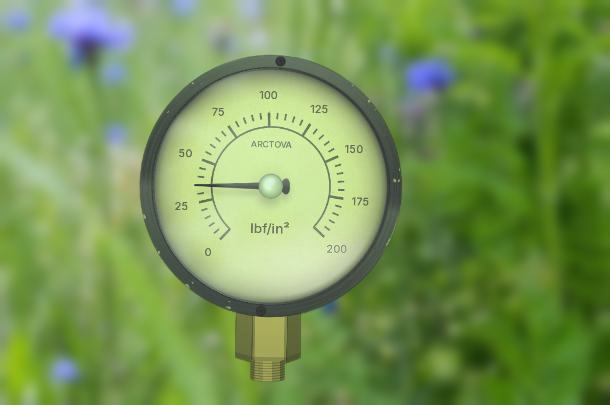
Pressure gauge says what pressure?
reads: 35 psi
